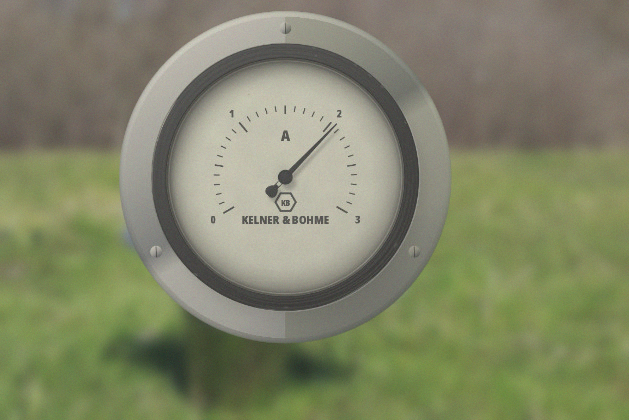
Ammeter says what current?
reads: 2.05 A
